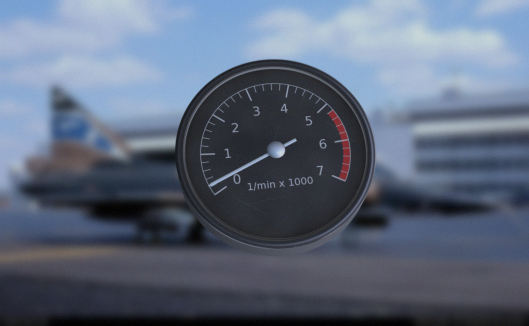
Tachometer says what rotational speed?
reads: 200 rpm
